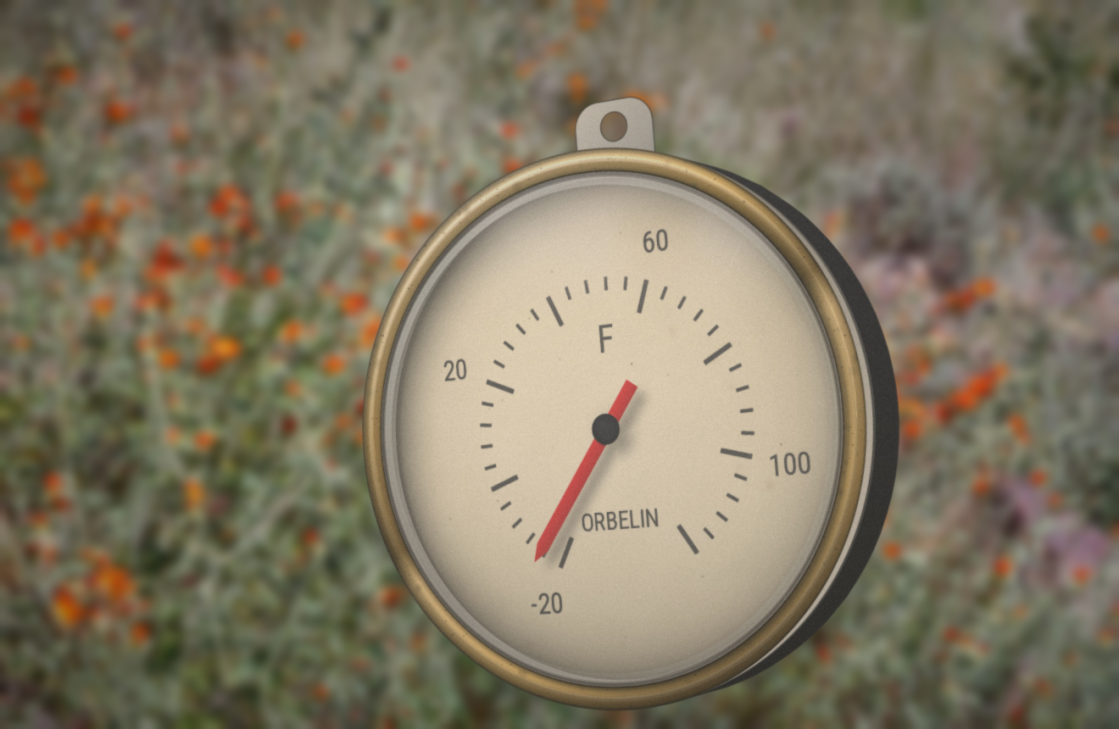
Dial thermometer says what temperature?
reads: -16 °F
